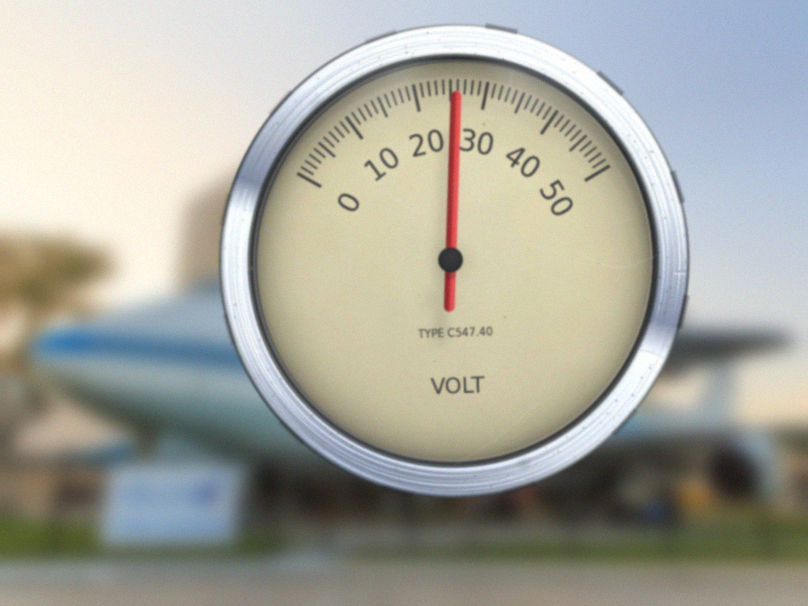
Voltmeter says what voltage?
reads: 26 V
